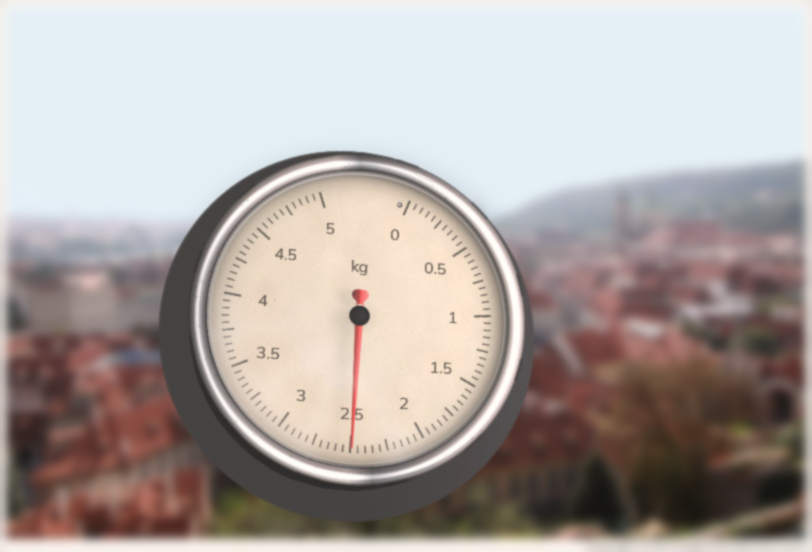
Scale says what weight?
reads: 2.5 kg
